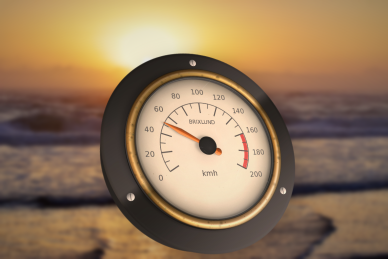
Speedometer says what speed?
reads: 50 km/h
